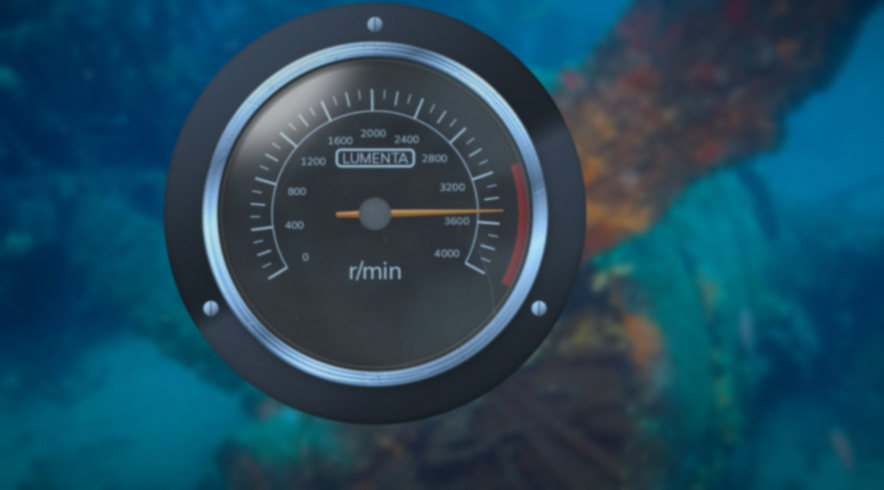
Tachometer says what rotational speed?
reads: 3500 rpm
